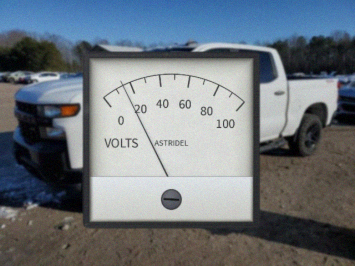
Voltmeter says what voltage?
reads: 15 V
